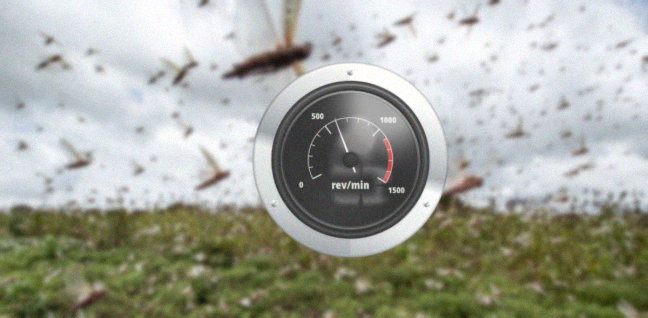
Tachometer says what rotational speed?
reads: 600 rpm
